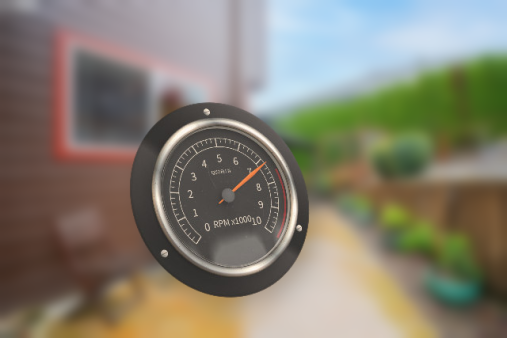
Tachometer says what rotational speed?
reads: 7200 rpm
